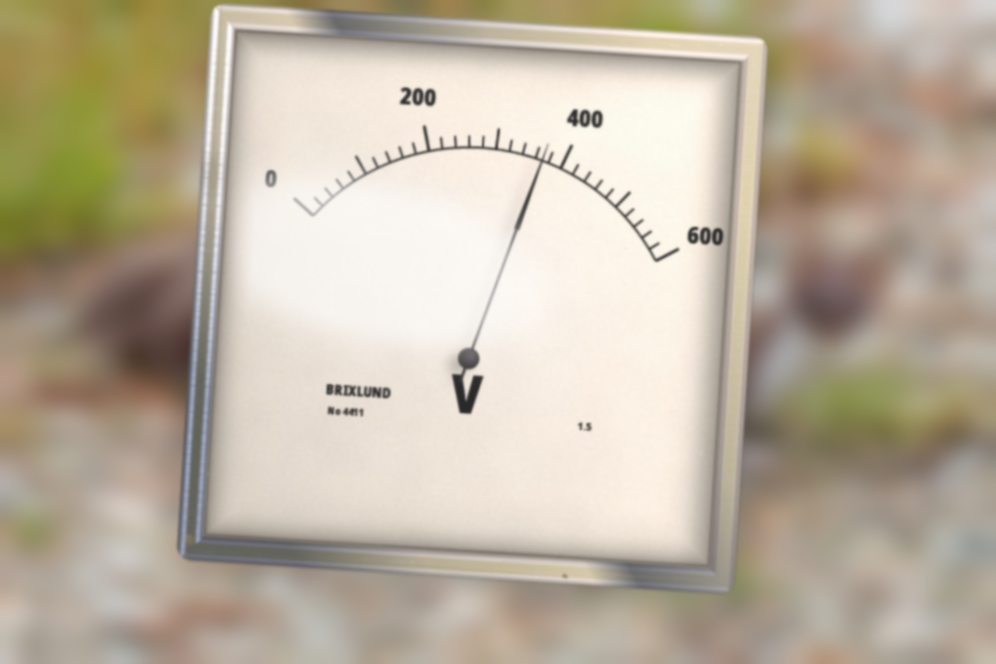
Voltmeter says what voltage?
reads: 370 V
